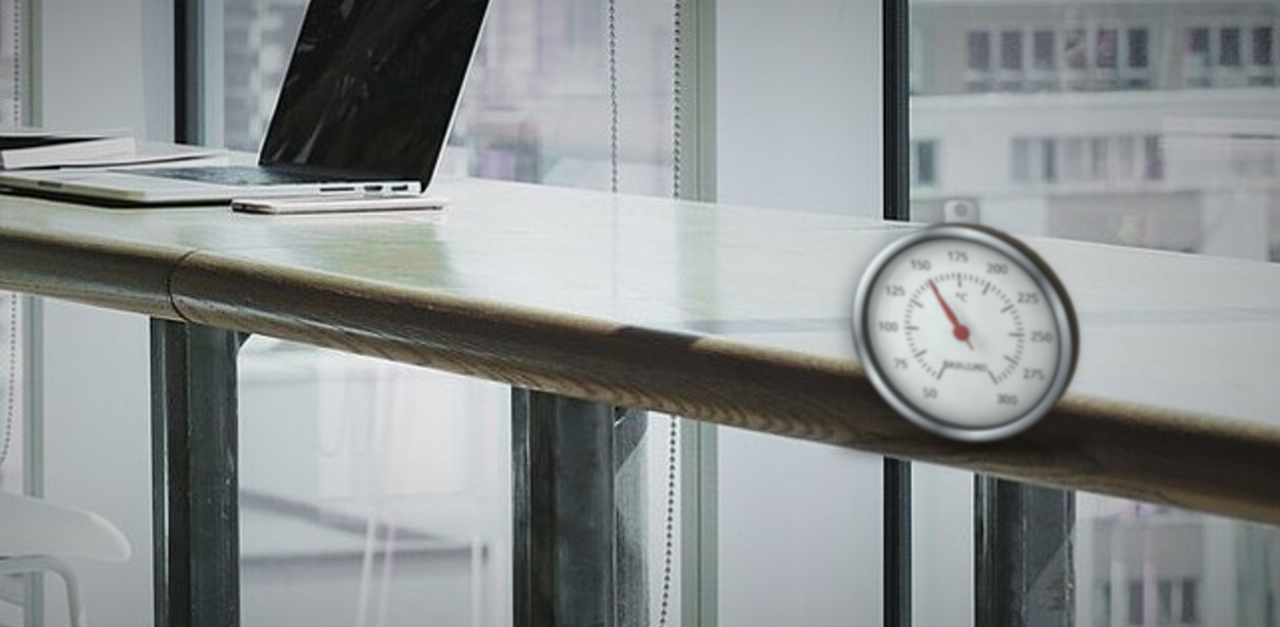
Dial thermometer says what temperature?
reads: 150 °C
